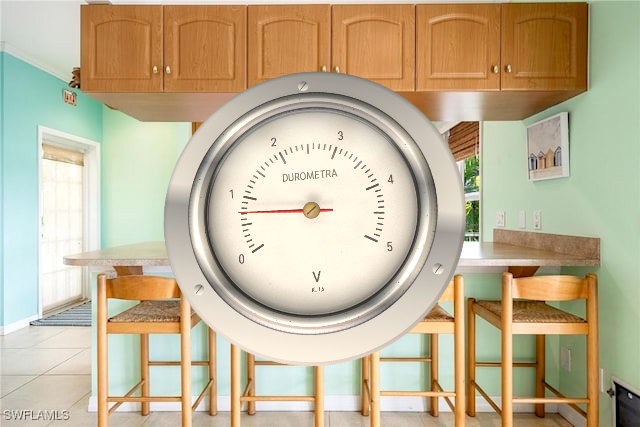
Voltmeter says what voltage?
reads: 0.7 V
